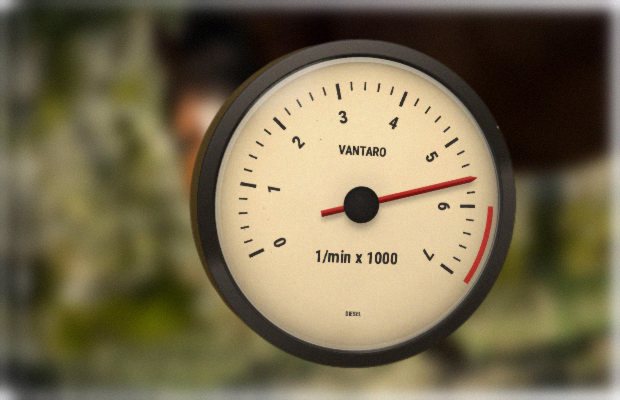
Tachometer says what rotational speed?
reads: 5600 rpm
